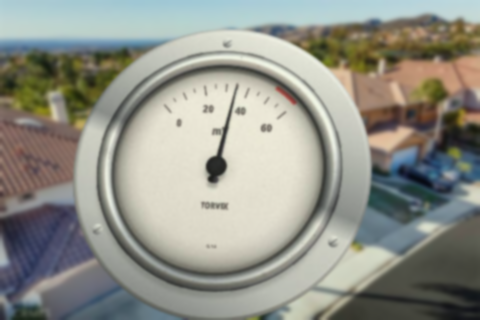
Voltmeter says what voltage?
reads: 35 mV
